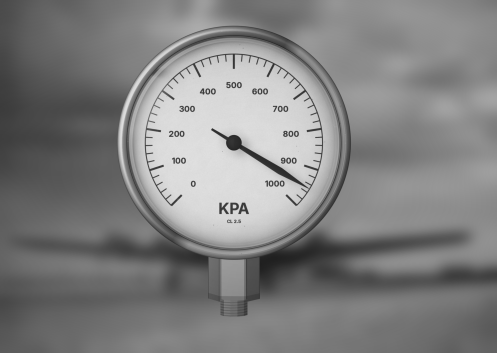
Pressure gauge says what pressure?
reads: 950 kPa
